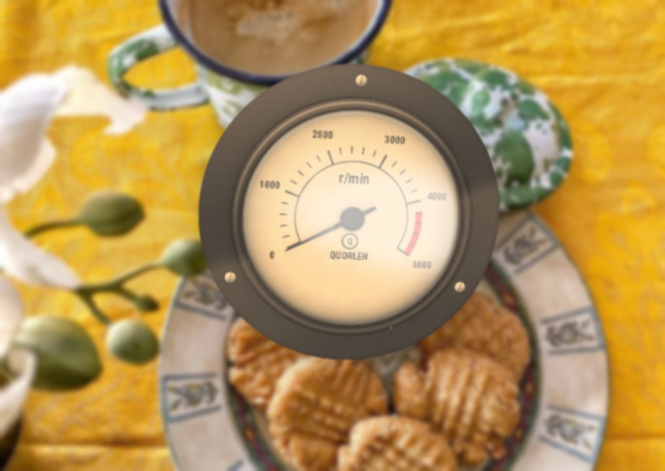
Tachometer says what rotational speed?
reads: 0 rpm
